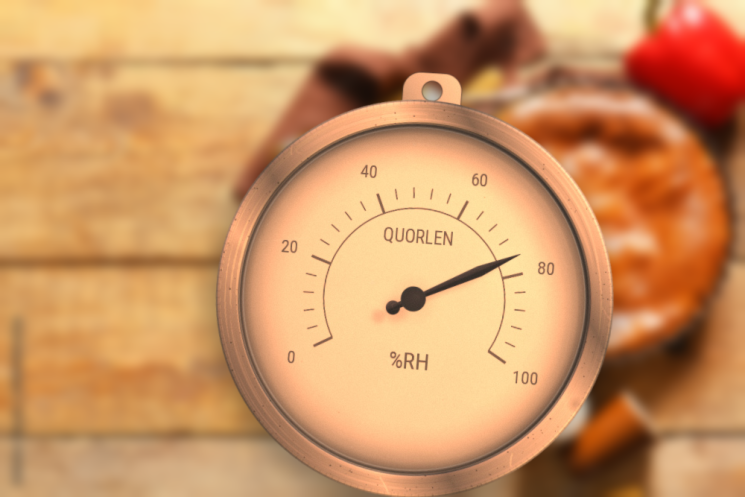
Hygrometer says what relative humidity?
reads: 76 %
